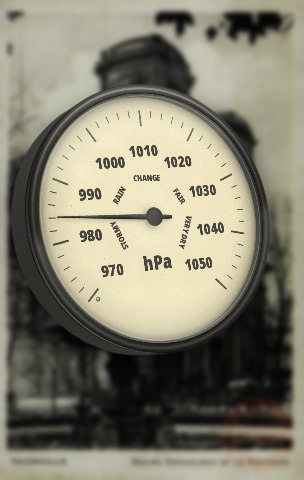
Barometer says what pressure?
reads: 984 hPa
